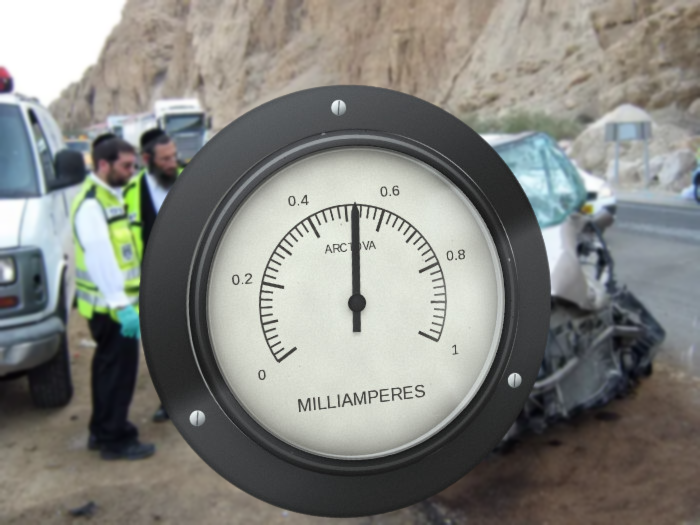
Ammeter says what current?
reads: 0.52 mA
